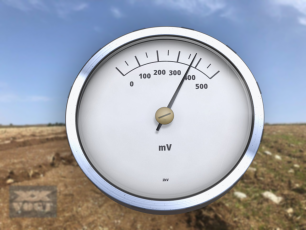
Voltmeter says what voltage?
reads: 375 mV
